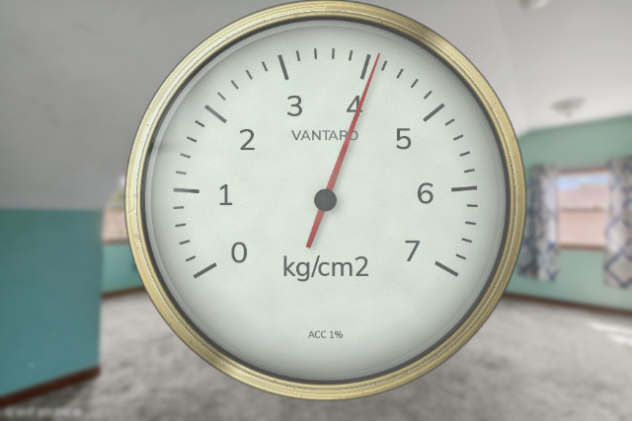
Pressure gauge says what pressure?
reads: 4.1 kg/cm²
